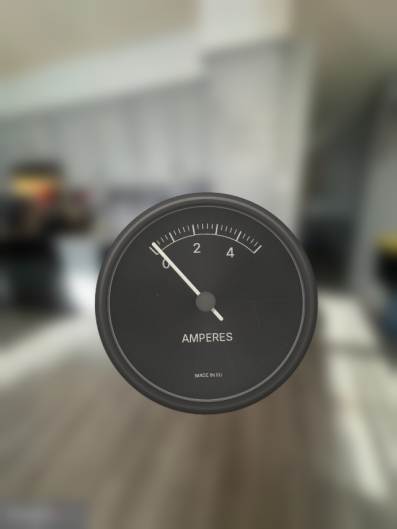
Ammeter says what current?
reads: 0.2 A
